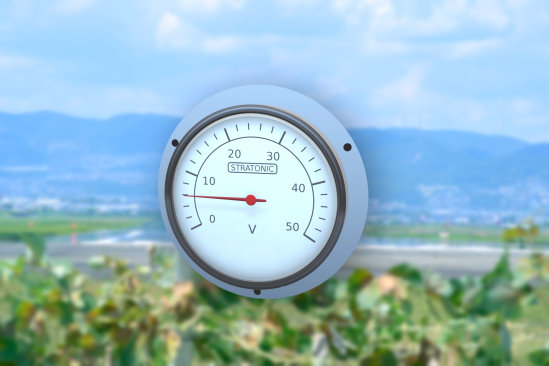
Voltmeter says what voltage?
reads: 6 V
